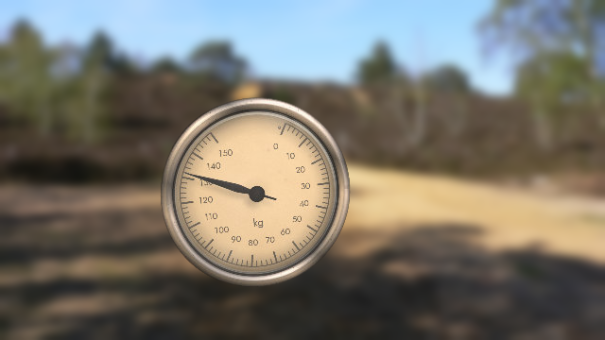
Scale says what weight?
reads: 132 kg
